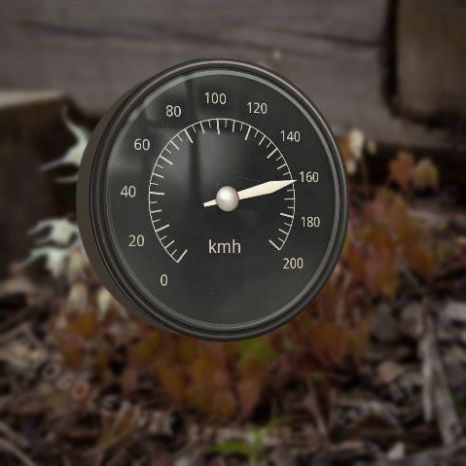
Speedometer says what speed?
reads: 160 km/h
